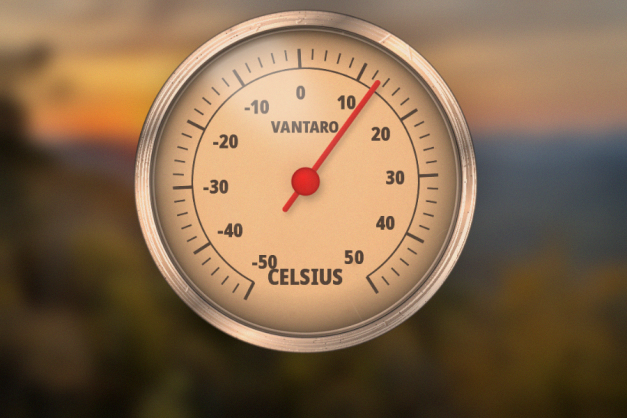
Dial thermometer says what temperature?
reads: 13 °C
